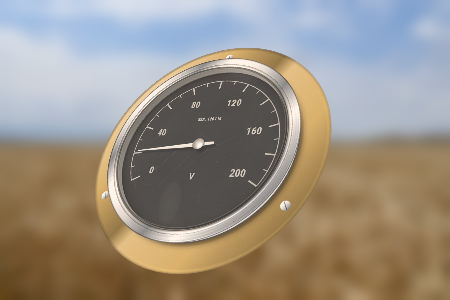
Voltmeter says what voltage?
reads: 20 V
